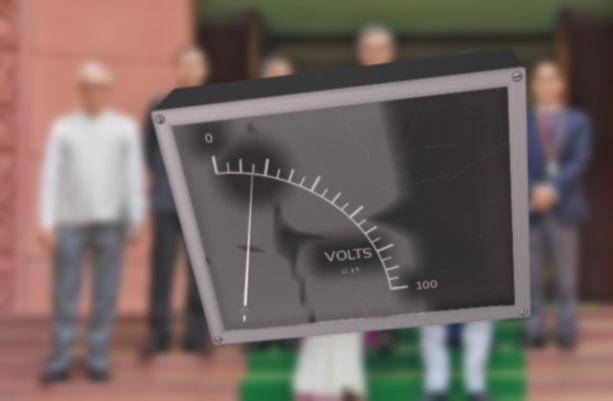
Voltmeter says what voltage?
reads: 15 V
